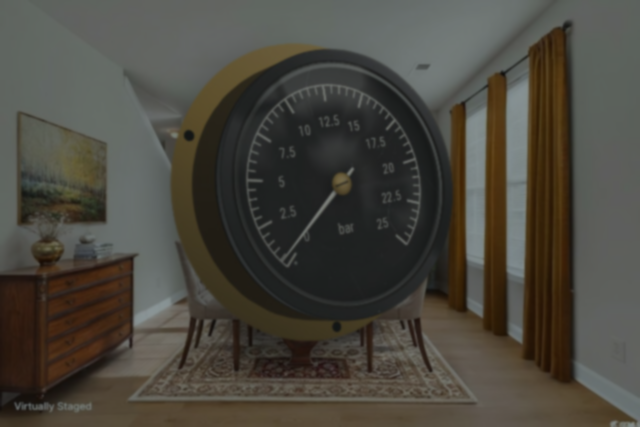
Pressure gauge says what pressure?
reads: 0.5 bar
